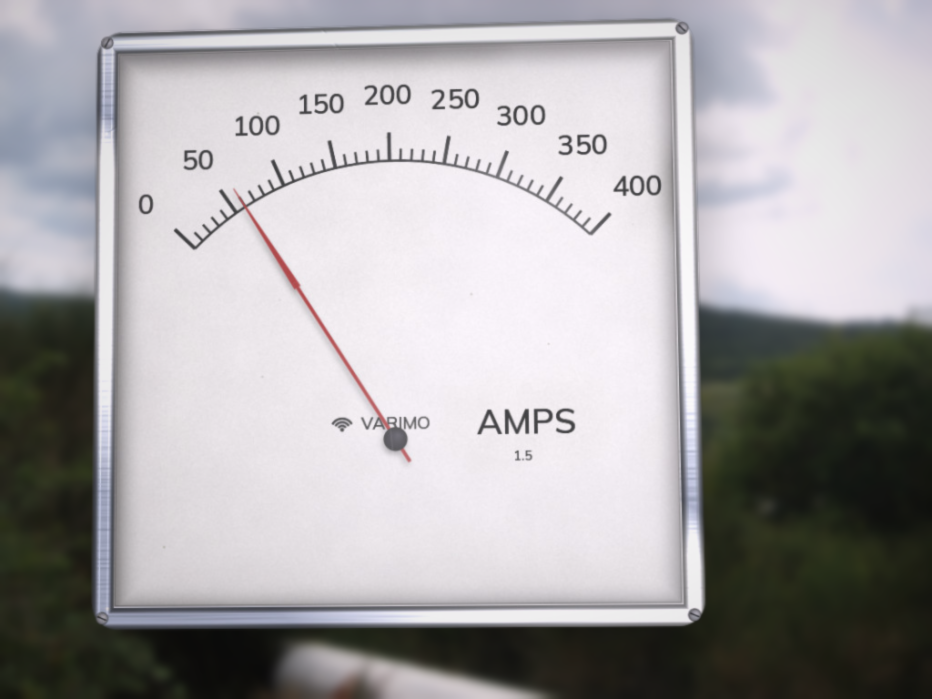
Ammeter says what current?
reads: 60 A
